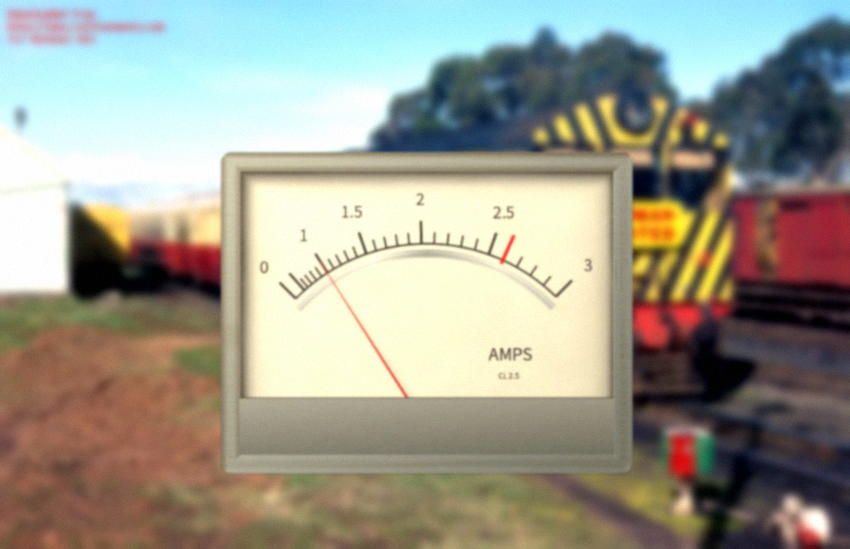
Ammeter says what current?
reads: 1 A
